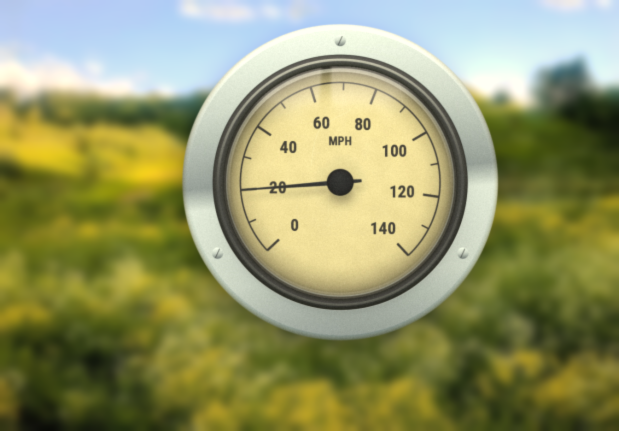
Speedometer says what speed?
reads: 20 mph
